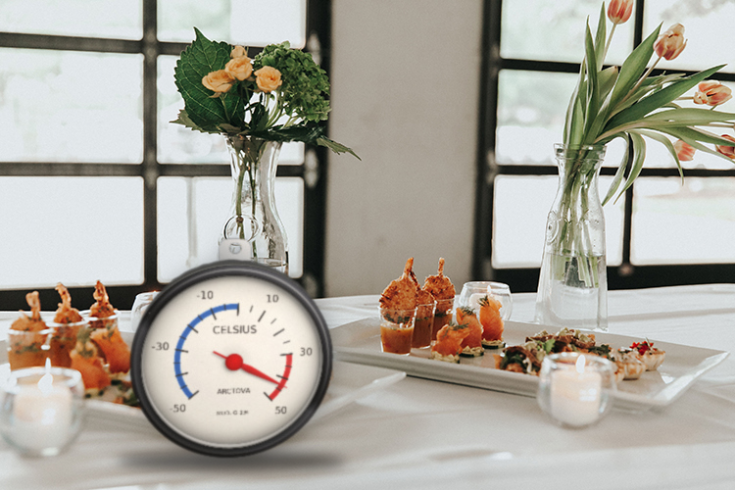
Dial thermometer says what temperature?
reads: 42.5 °C
